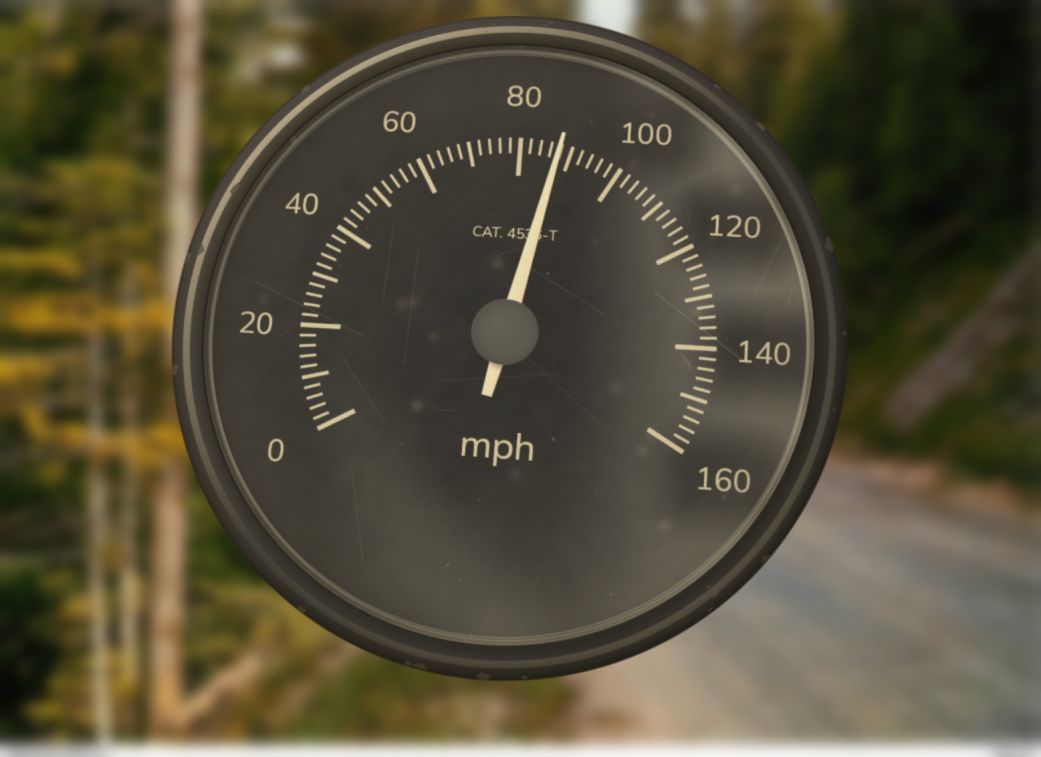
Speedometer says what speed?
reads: 88 mph
